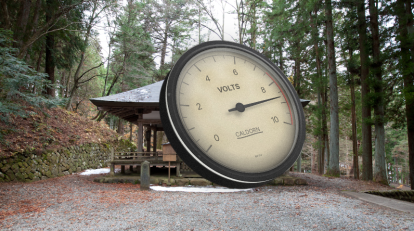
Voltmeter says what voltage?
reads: 8.75 V
